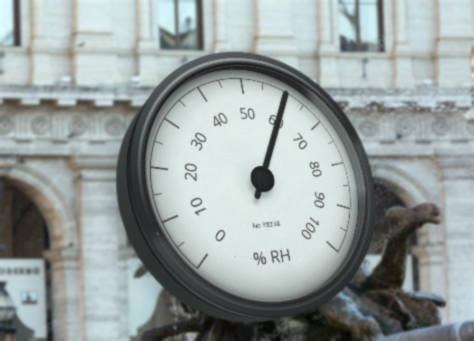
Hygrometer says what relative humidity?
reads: 60 %
